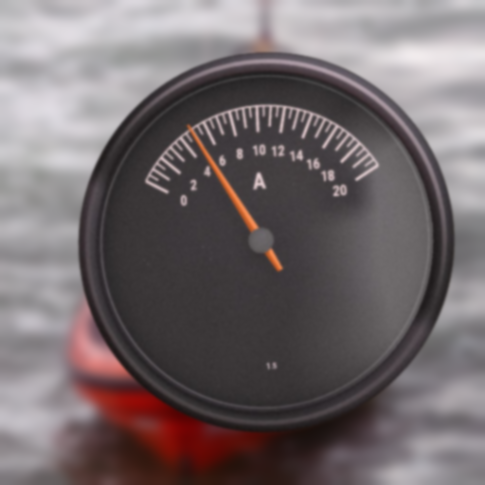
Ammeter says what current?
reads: 5 A
